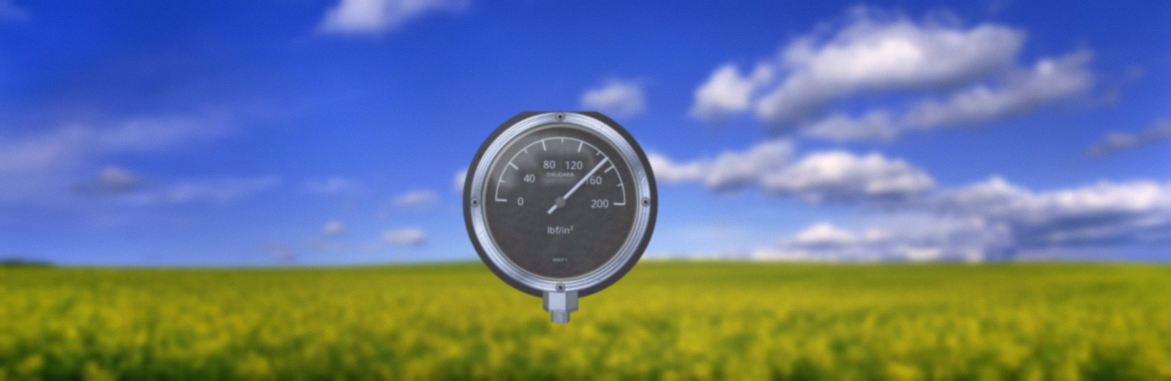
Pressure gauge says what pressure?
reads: 150 psi
